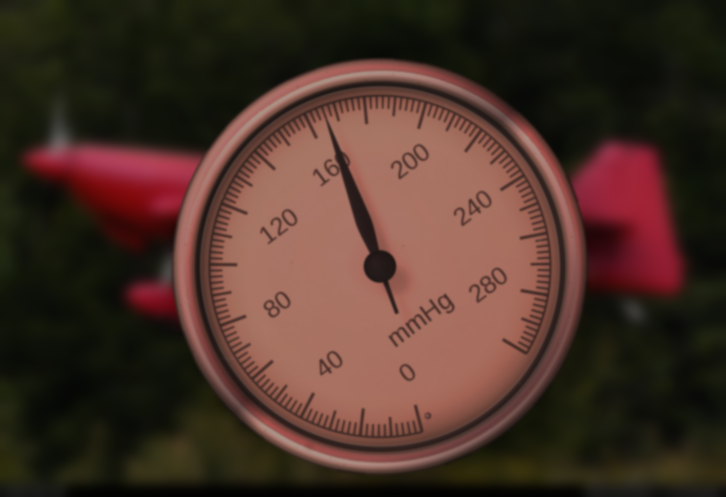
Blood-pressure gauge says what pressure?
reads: 166 mmHg
